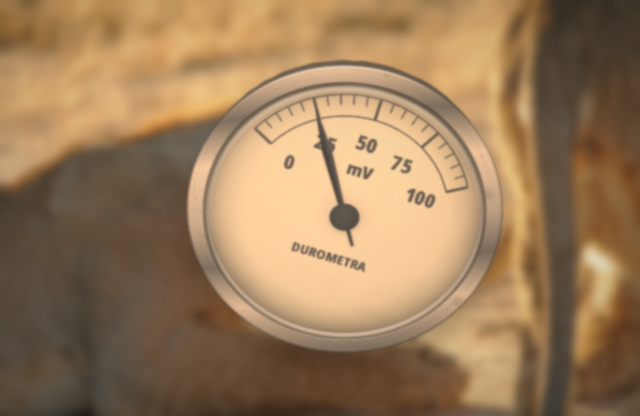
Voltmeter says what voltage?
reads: 25 mV
